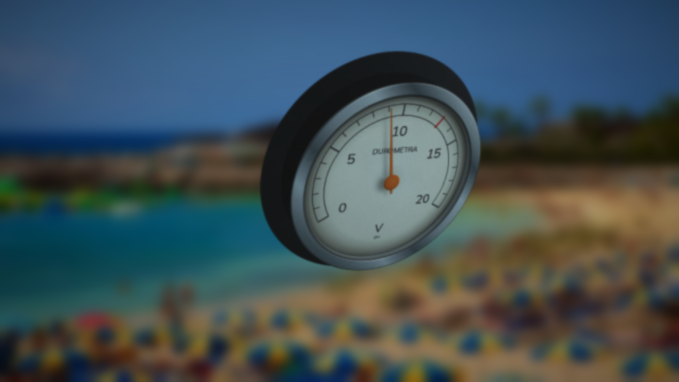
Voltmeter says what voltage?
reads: 9 V
